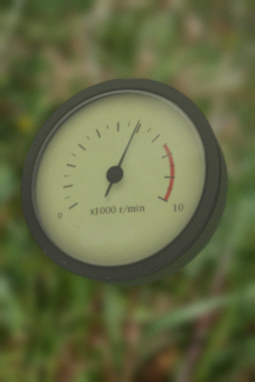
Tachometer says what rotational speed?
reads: 6000 rpm
